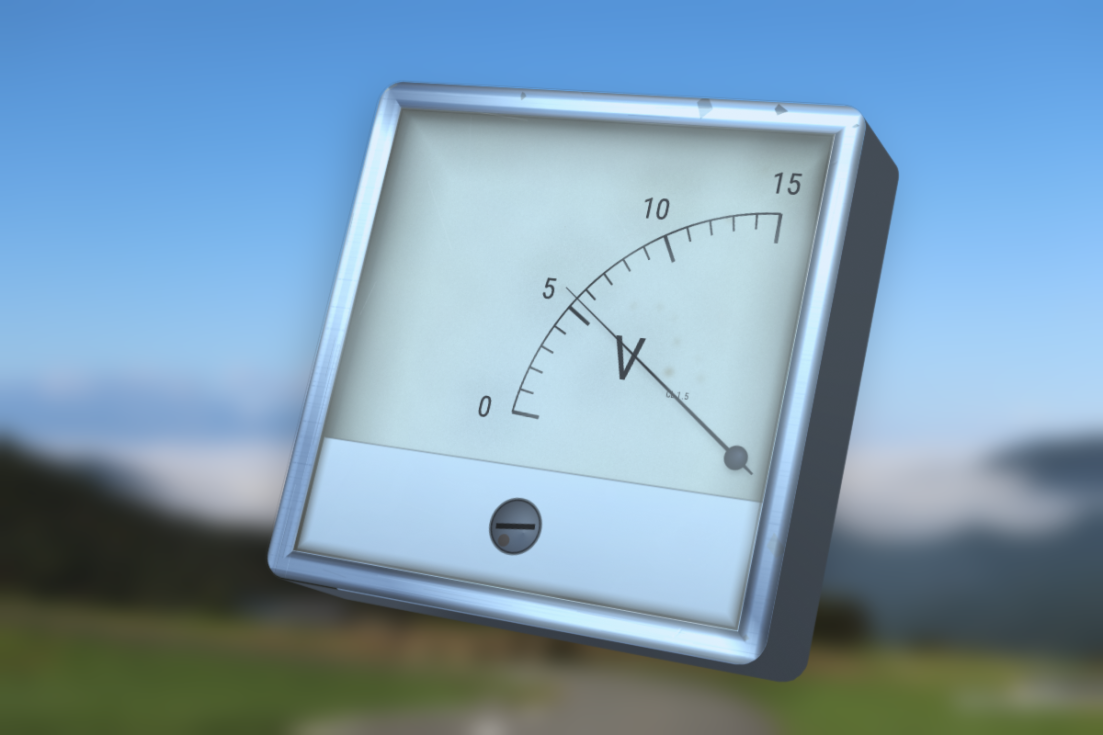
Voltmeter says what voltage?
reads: 5.5 V
